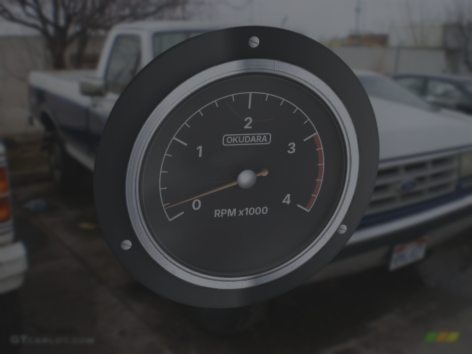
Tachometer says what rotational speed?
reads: 200 rpm
